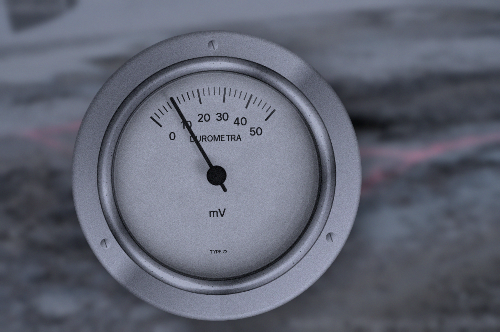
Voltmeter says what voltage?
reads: 10 mV
